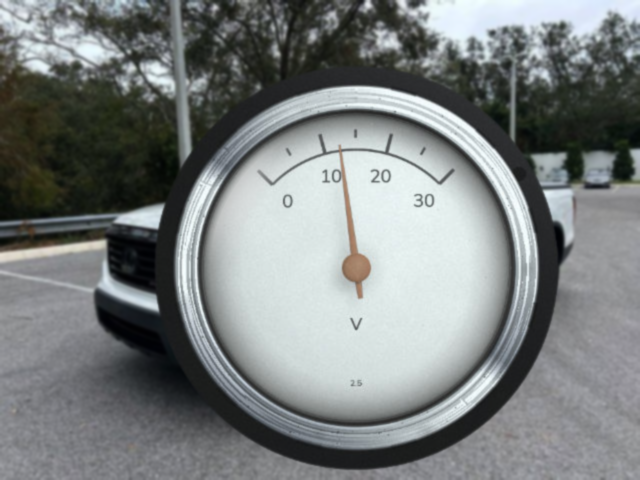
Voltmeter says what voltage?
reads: 12.5 V
